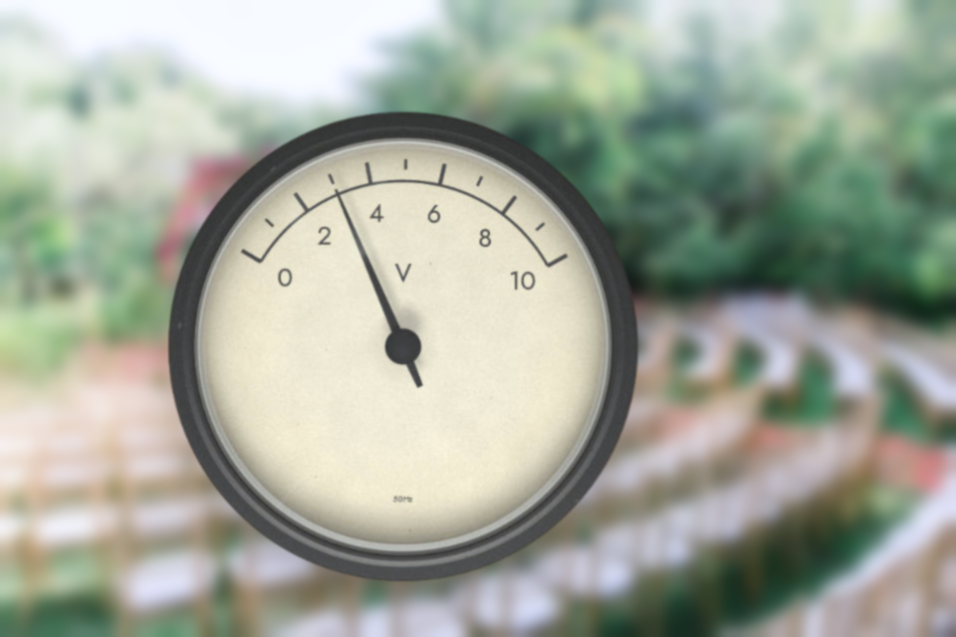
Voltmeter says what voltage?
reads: 3 V
